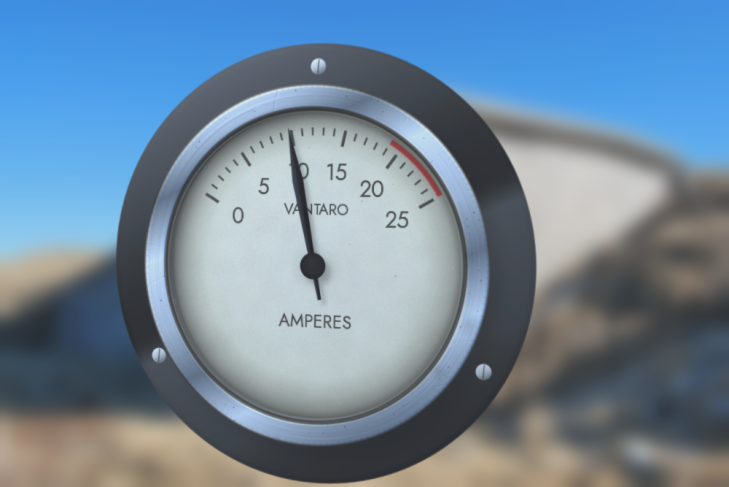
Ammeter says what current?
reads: 10 A
